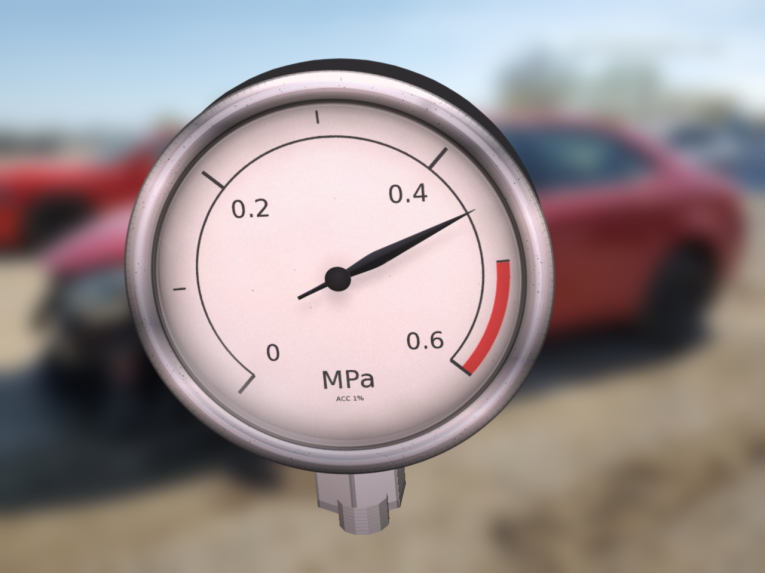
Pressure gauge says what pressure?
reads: 0.45 MPa
